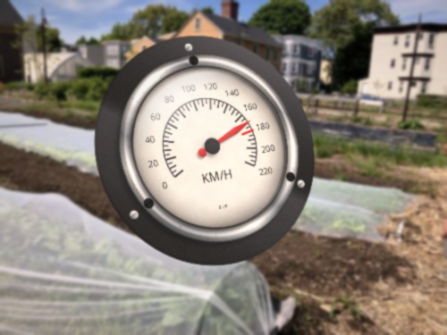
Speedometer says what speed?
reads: 170 km/h
